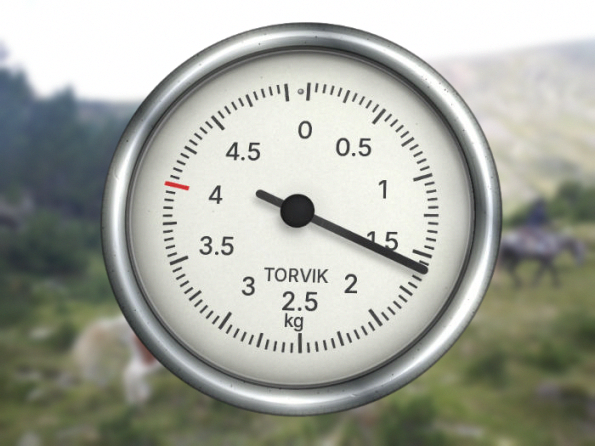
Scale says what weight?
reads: 1.6 kg
